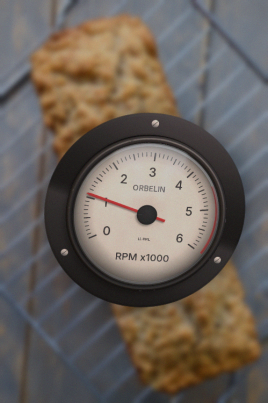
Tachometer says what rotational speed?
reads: 1100 rpm
